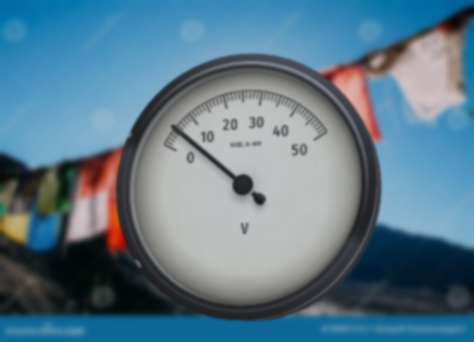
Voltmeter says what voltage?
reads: 5 V
